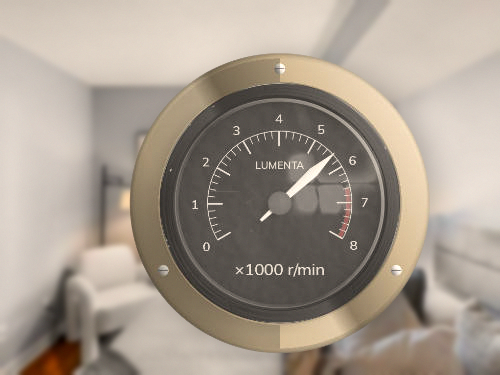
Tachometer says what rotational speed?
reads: 5600 rpm
